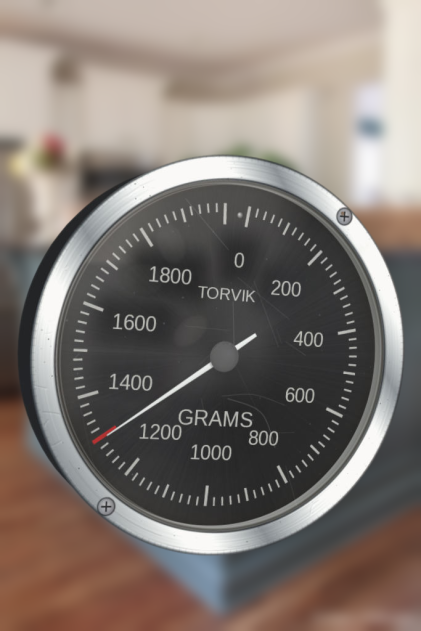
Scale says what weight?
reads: 1300 g
